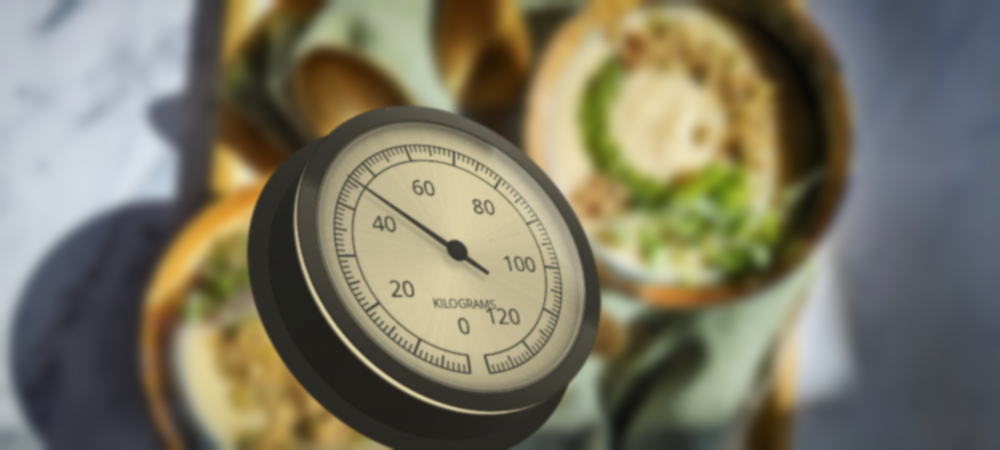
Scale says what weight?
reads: 45 kg
